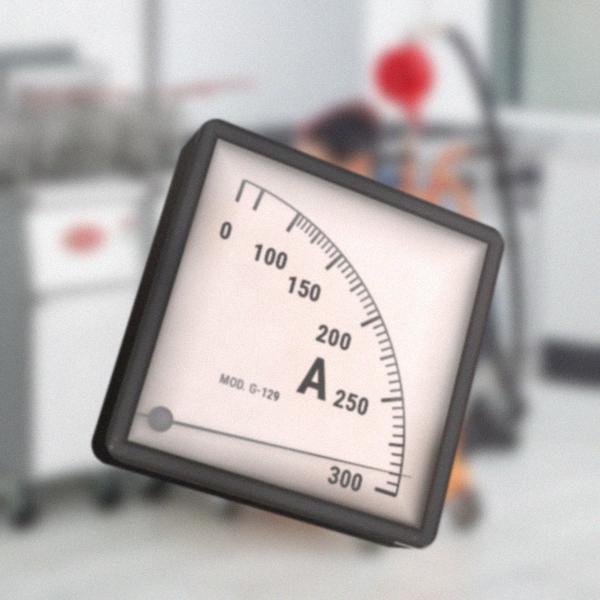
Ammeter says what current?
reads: 290 A
